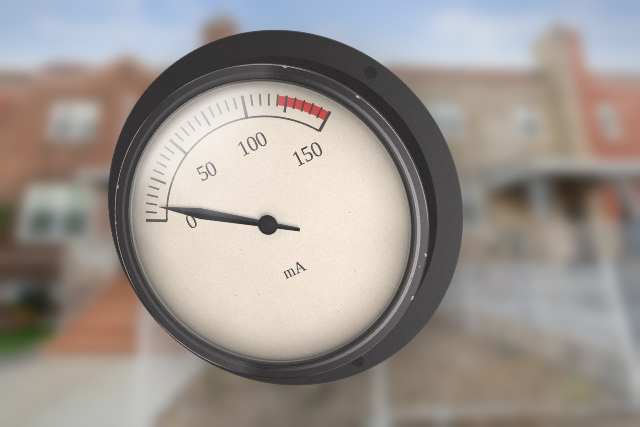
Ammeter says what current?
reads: 10 mA
